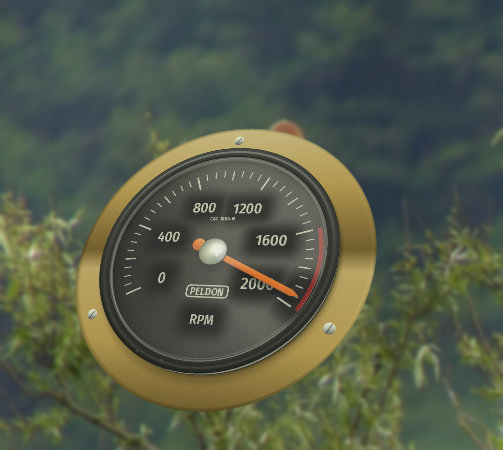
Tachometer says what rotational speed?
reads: 1950 rpm
